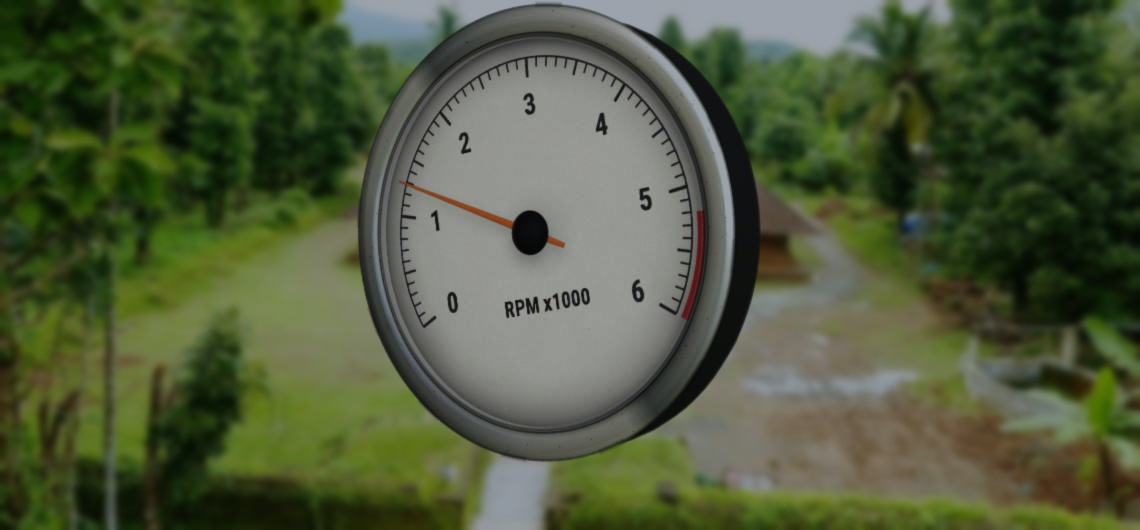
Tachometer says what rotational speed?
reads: 1300 rpm
